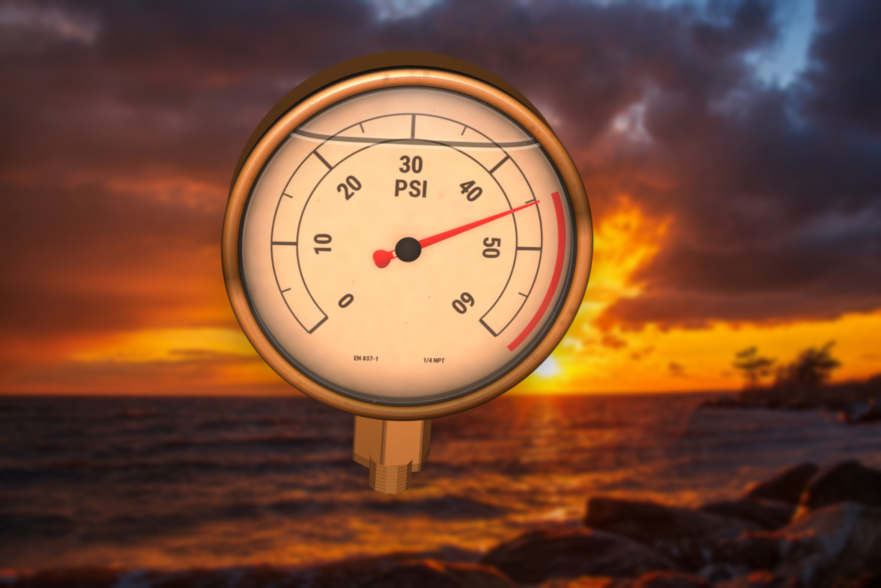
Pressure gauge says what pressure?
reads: 45 psi
